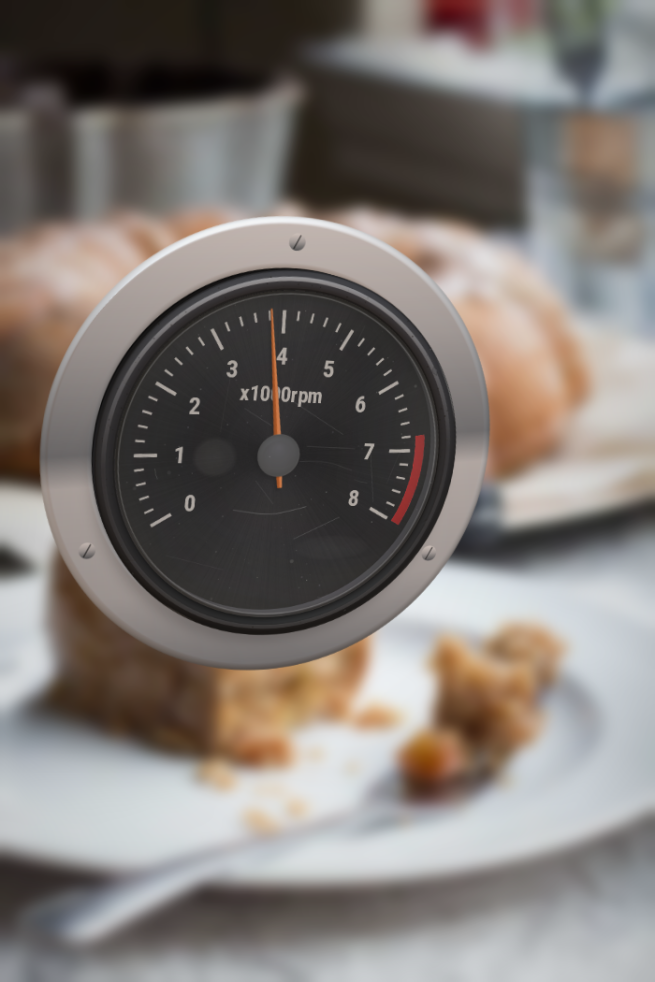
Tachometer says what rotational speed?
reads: 3800 rpm
